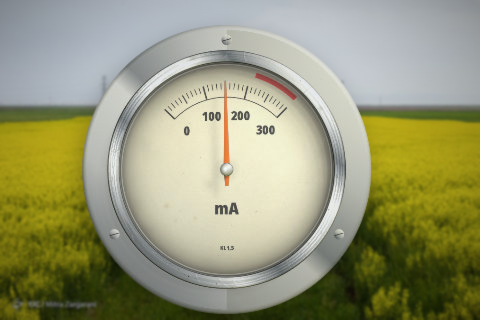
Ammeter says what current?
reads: 150 mA
